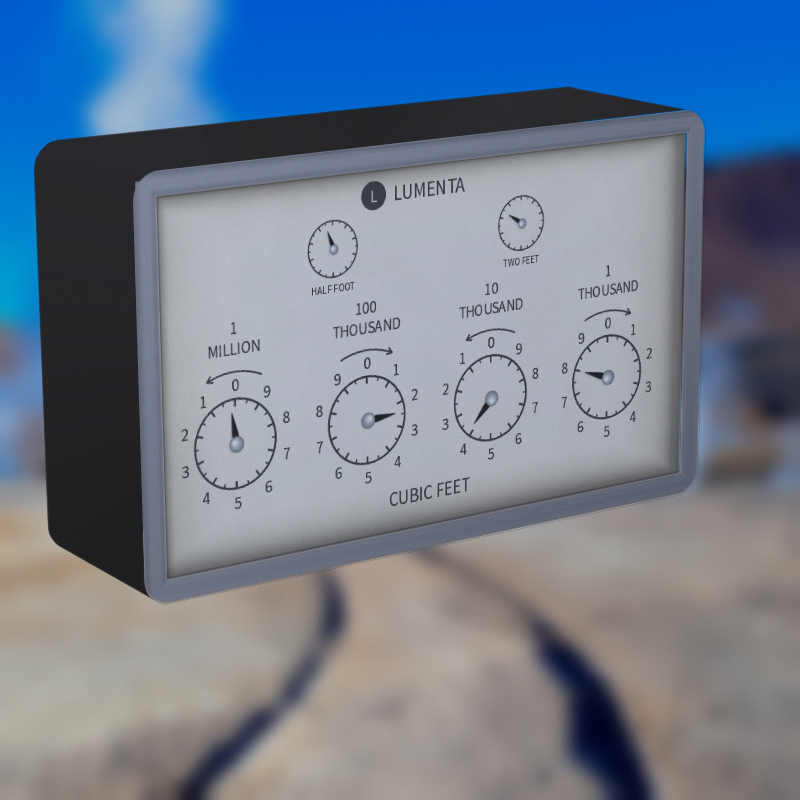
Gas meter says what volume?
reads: 23800 ft³
